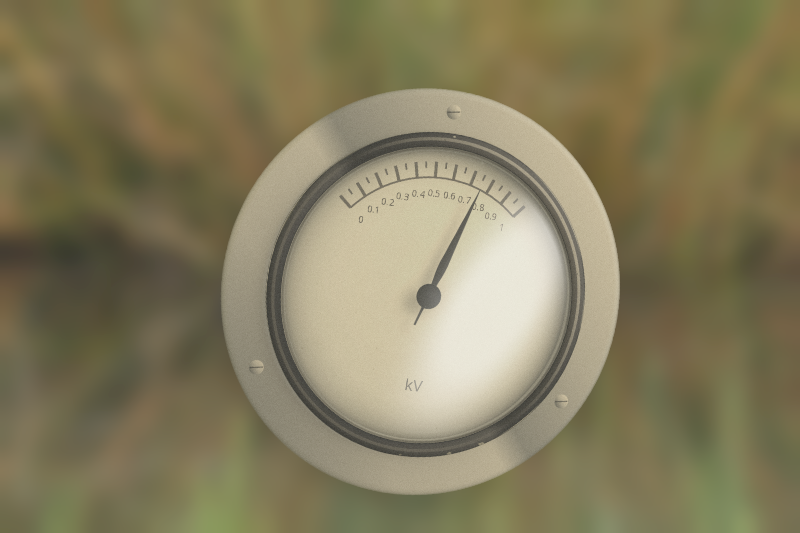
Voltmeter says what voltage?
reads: 0.75 kV
